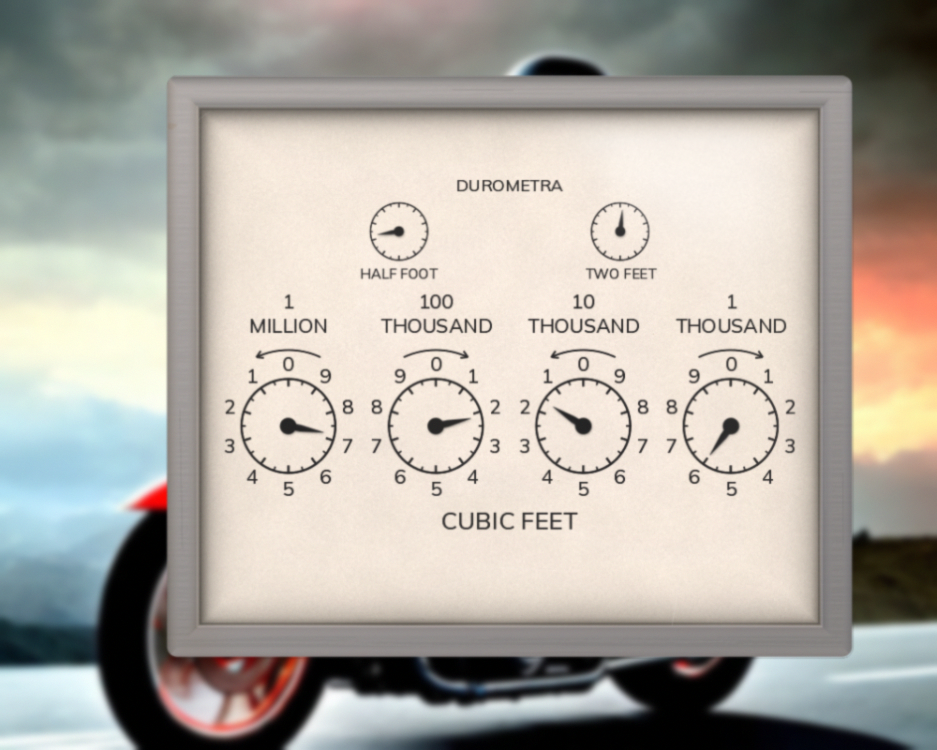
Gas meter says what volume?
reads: 721600 ft³
